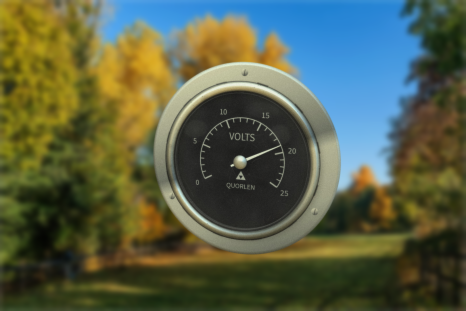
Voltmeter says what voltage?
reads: 19 V
